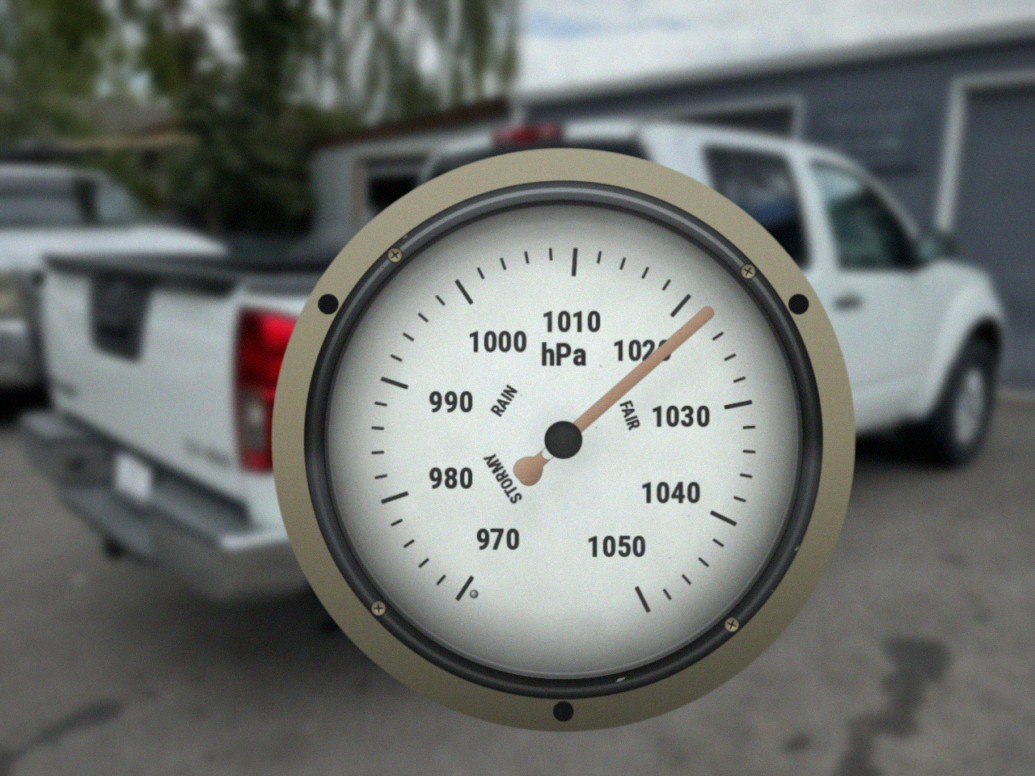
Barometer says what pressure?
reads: 1022 hPa
